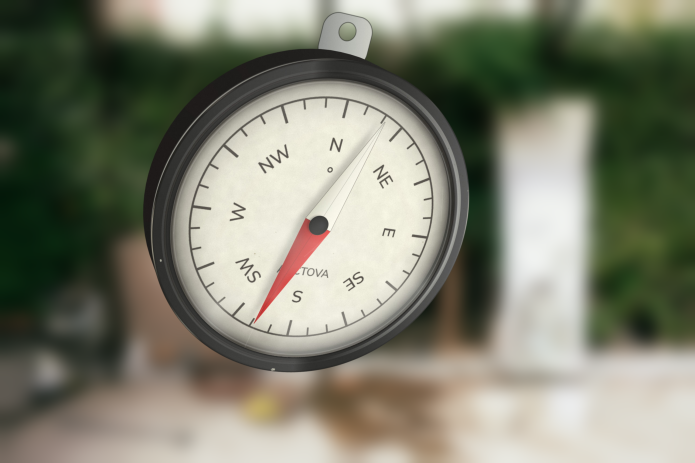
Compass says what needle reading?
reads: 200 °
